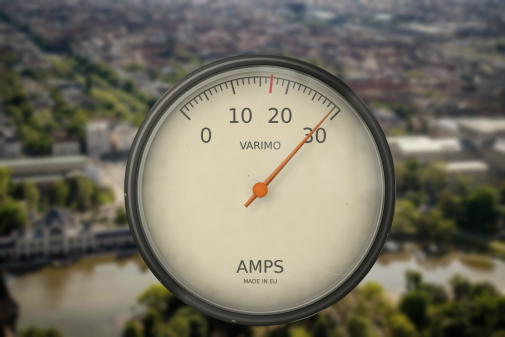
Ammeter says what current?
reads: 29 A
